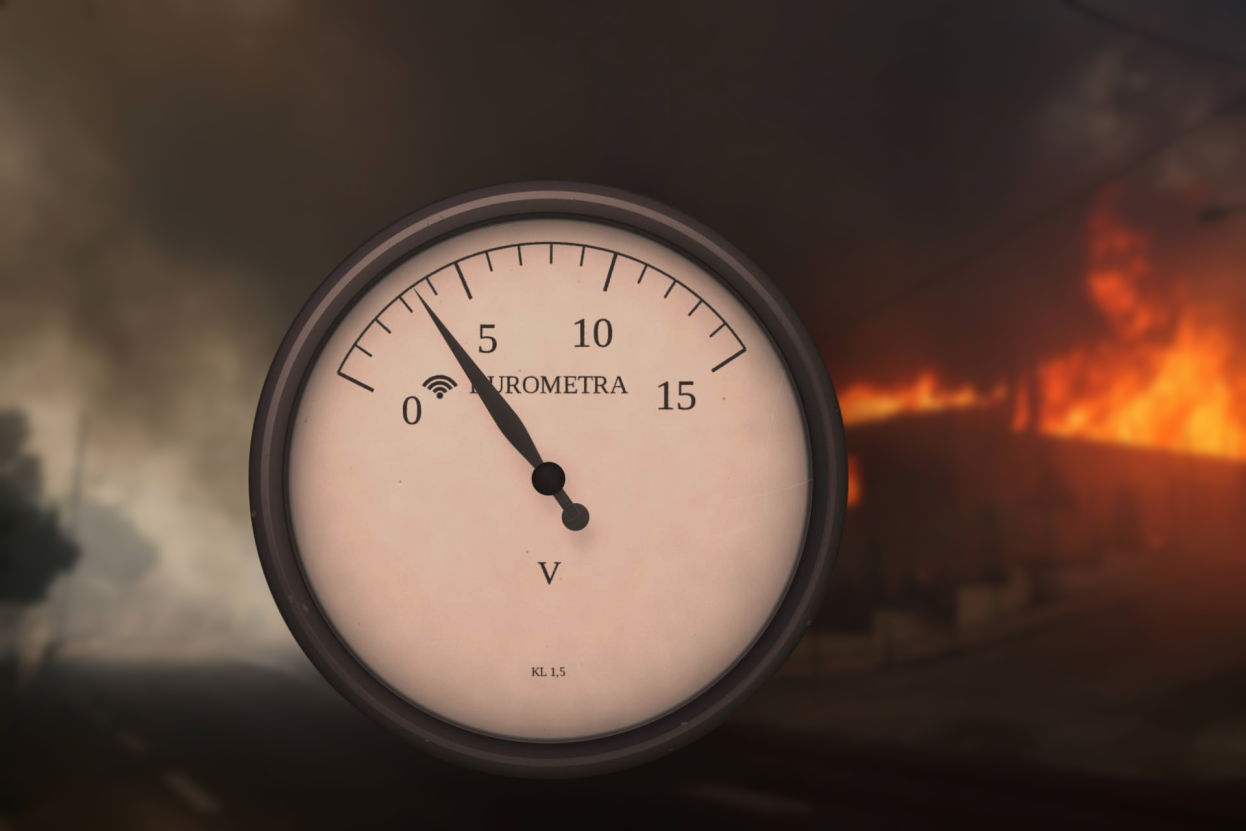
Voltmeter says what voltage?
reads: 3.5 V
